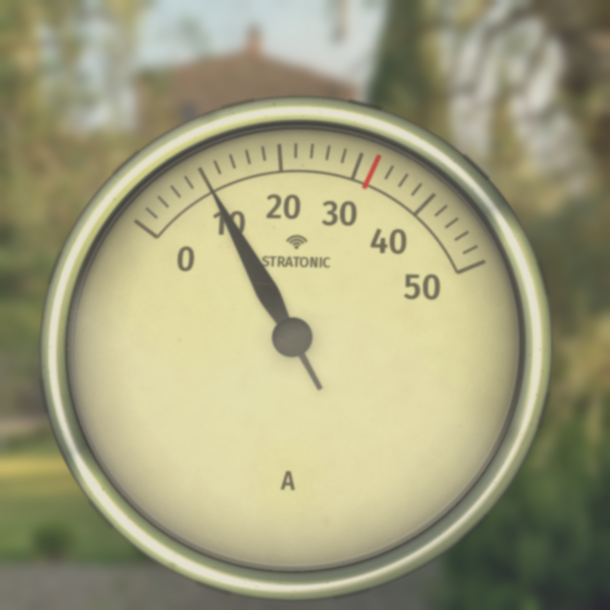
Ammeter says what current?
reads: 10 A
